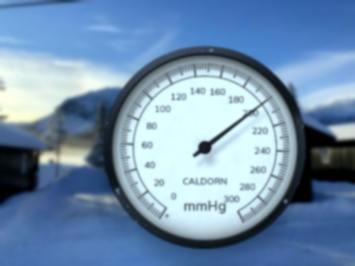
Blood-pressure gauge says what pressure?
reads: 200 mmHg
